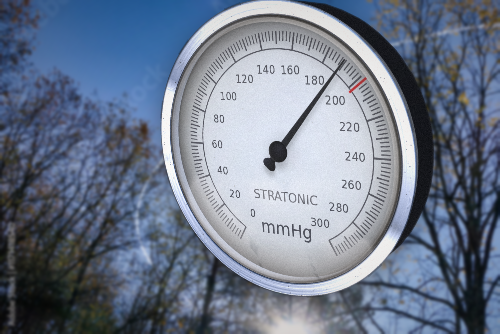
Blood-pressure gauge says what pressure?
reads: 190 mmHg
